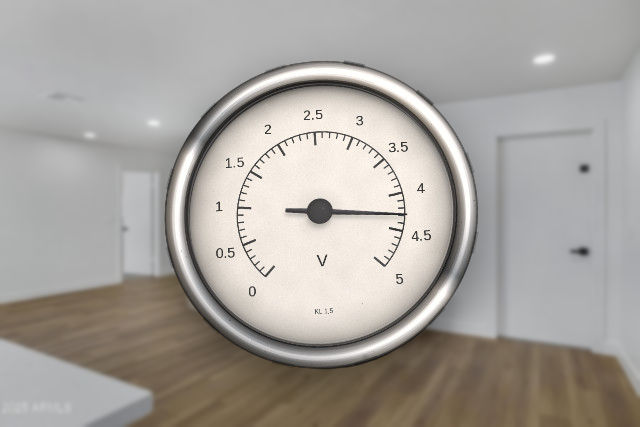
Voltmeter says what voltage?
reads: 4.3 V
